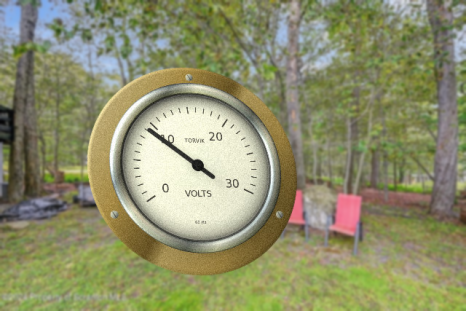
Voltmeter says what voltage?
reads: 9 V
